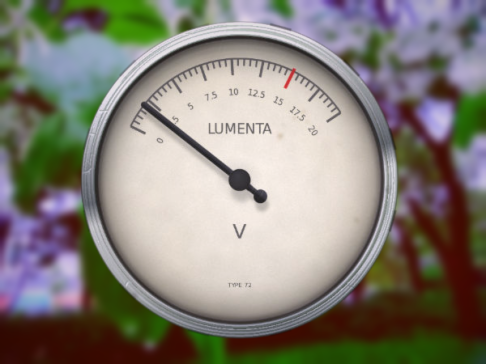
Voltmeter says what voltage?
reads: 2 V
